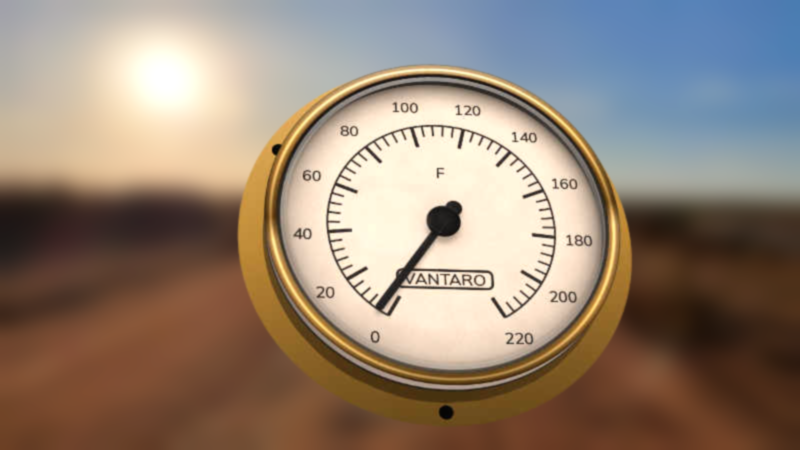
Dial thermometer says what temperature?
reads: 4 °F
